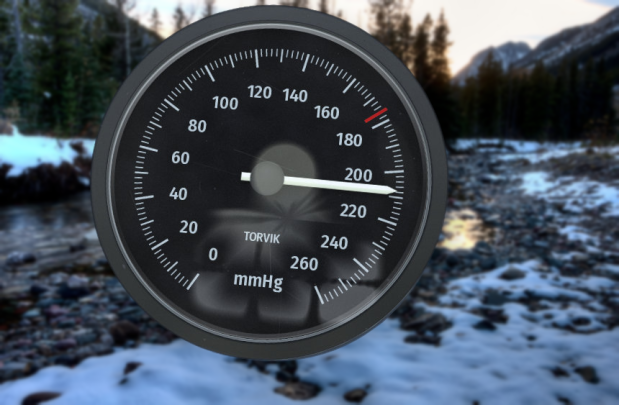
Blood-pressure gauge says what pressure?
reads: 208 mmHg
